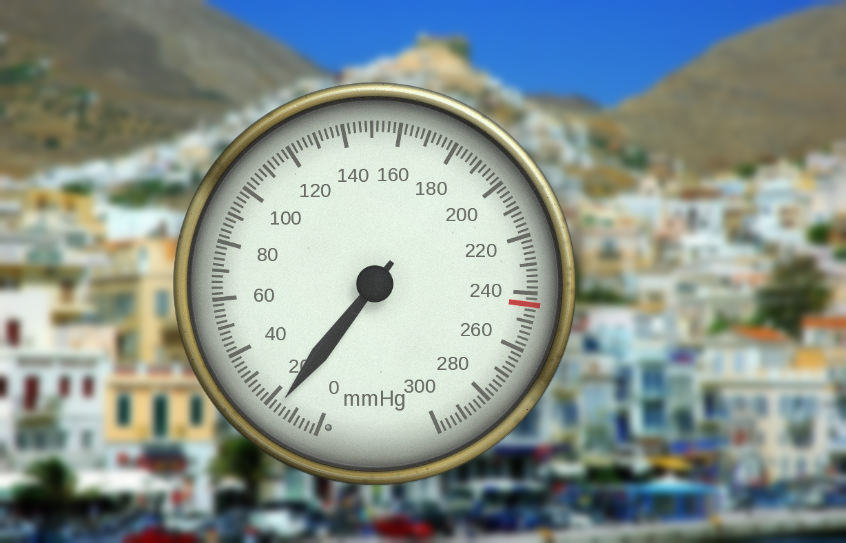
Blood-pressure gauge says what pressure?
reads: 16 mmHg
